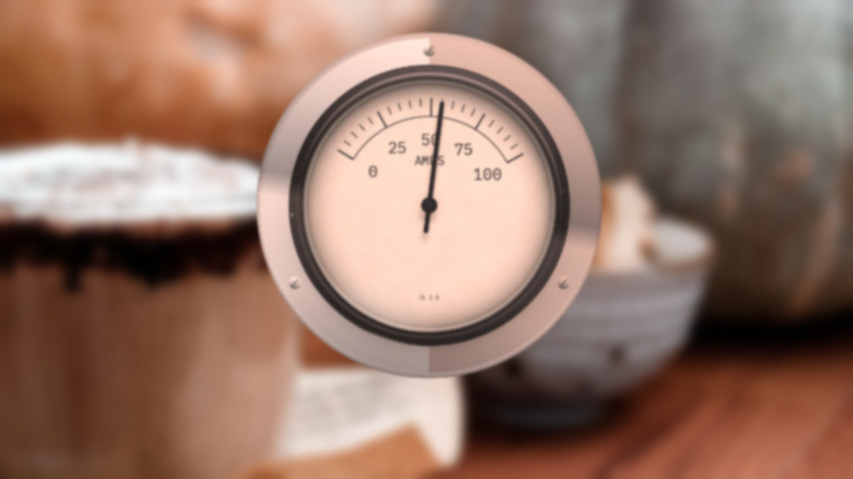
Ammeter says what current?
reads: 55 A
